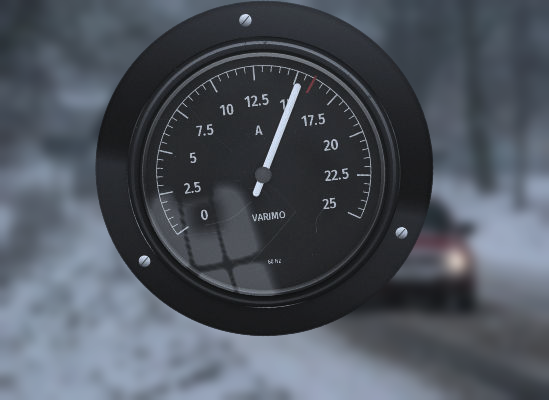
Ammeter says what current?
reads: 15.25 A
